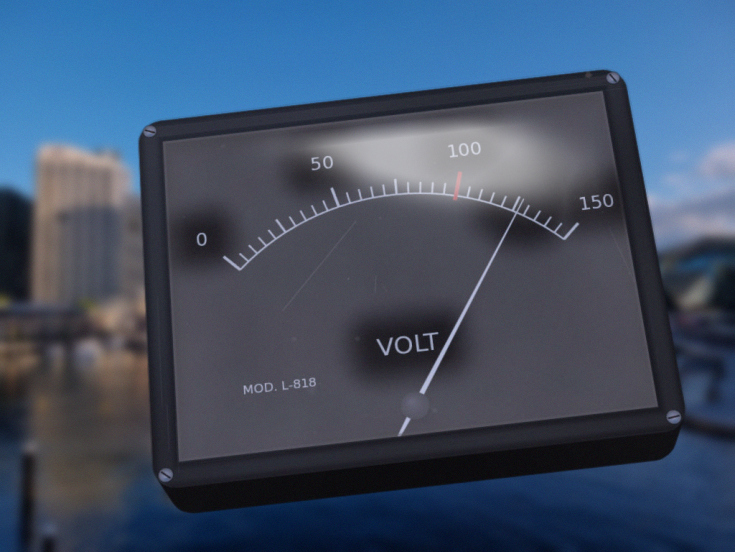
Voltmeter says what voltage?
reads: 127.5 V
